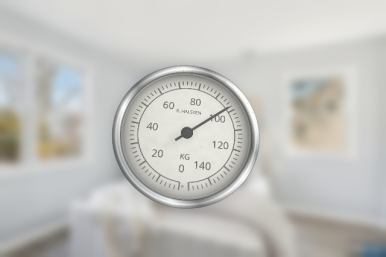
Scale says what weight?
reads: 98 kg
